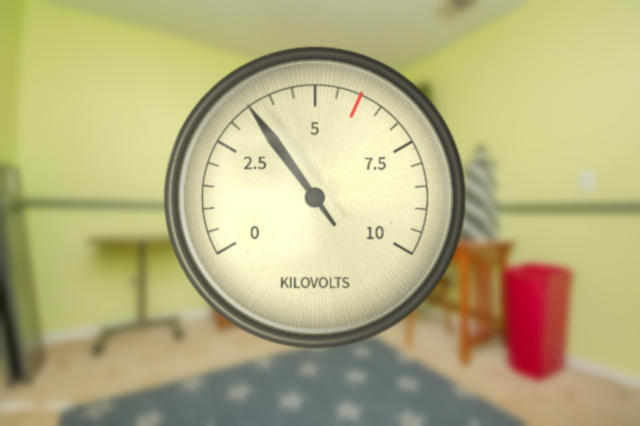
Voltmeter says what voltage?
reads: 3.5 kV
